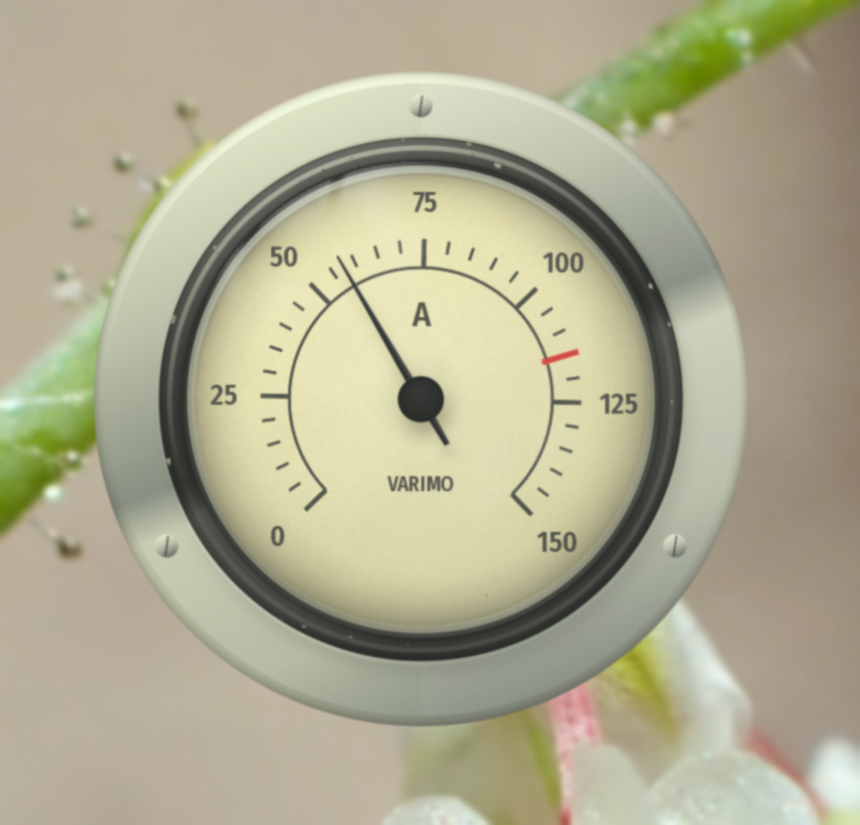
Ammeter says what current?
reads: 57.5 A
